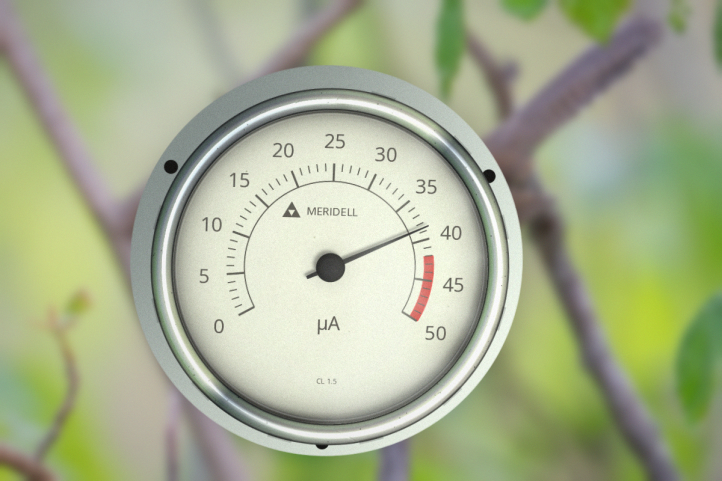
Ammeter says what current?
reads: 38.5 µA
